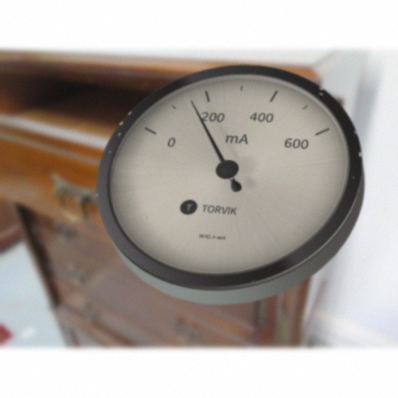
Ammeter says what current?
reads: 150 mA
